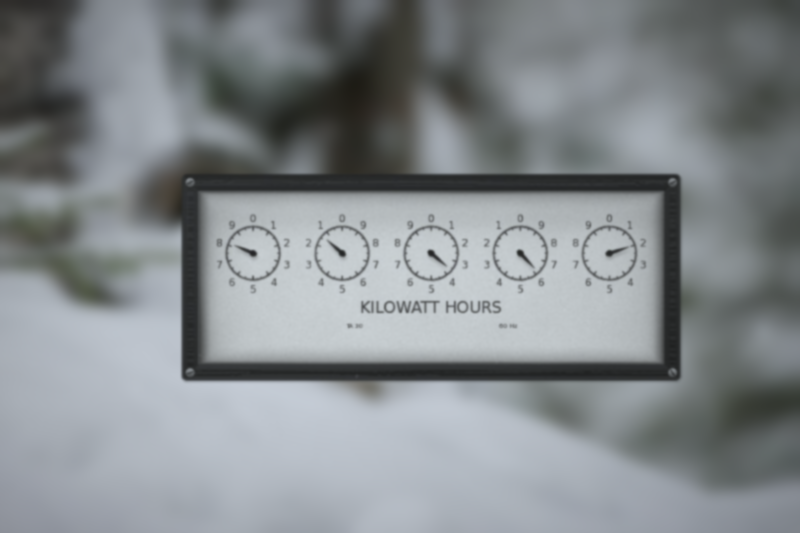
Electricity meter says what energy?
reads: 81362 kWh
